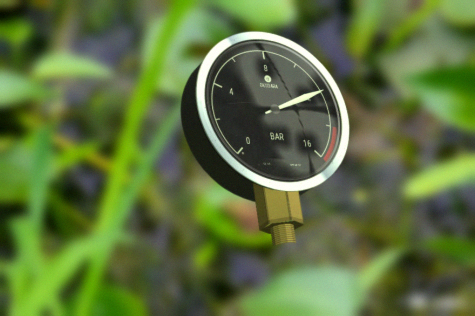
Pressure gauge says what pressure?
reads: 12 bar
